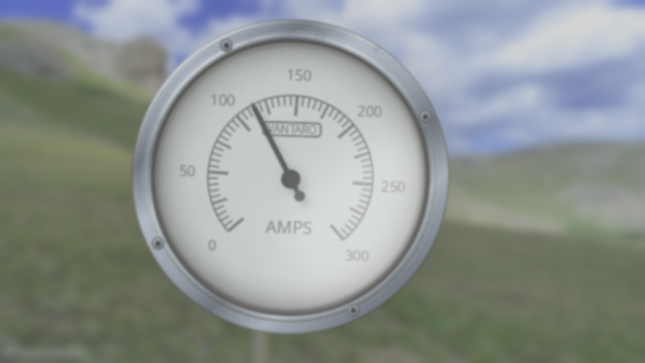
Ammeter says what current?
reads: 115 A
